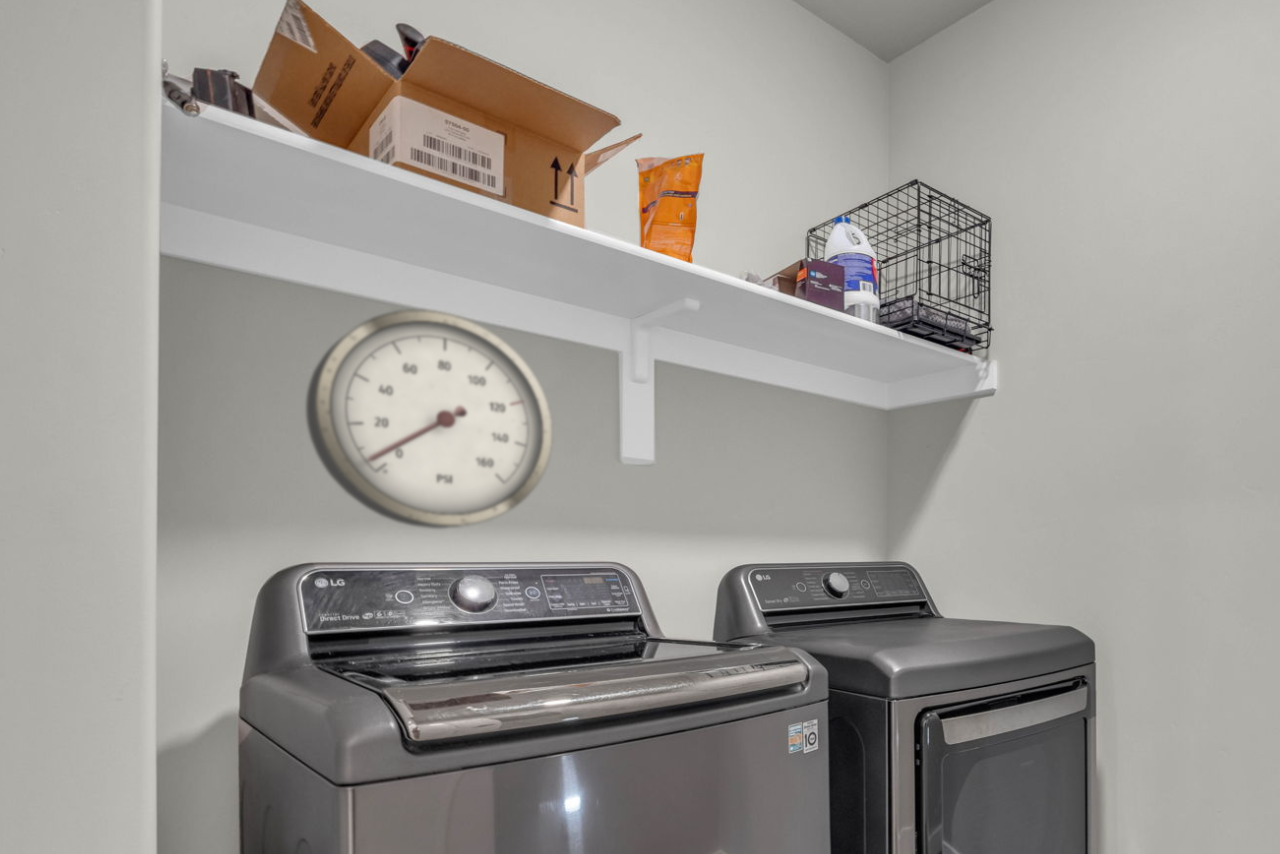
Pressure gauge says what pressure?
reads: 5 psi
